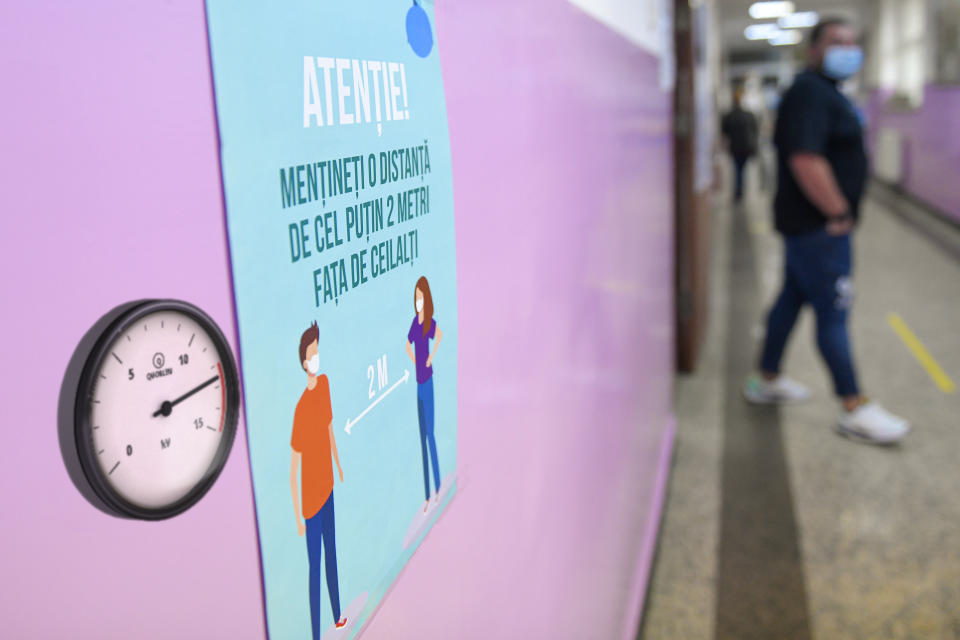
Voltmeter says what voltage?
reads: 12.5 kV
